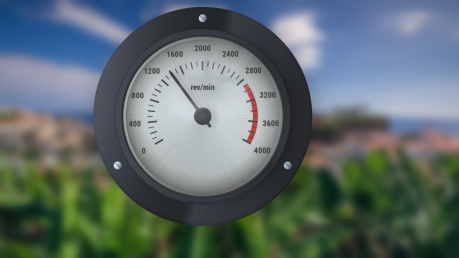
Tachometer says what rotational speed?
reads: 1400 rpm
